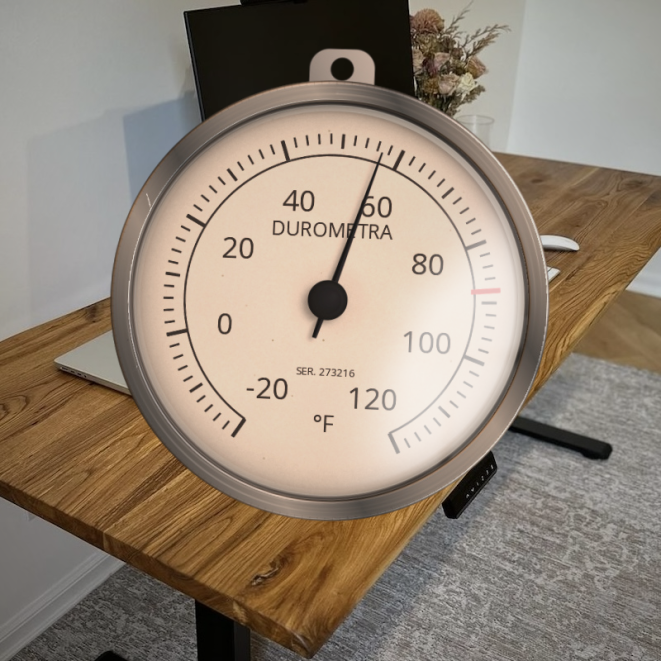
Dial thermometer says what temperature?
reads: 57 °F
